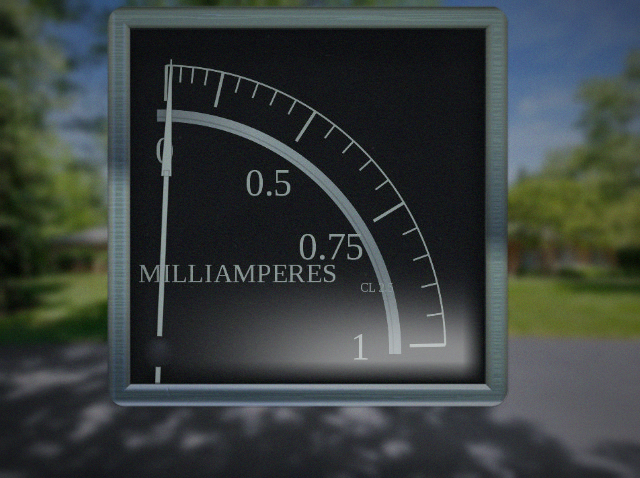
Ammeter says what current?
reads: 0.05 mA
